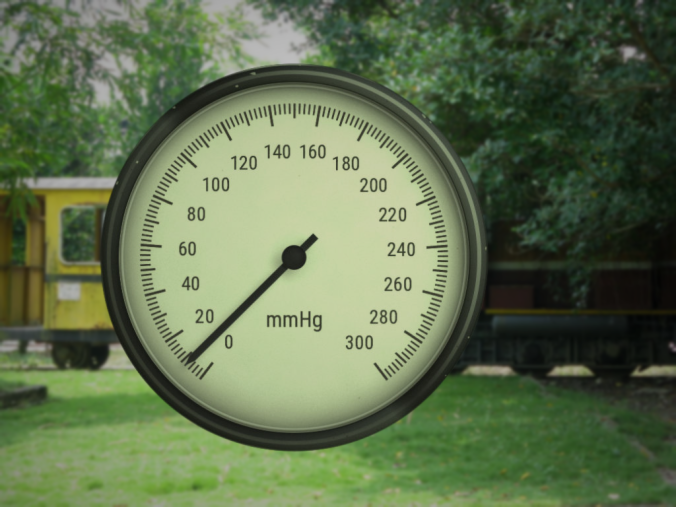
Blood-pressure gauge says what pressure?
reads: 8 mmHg
